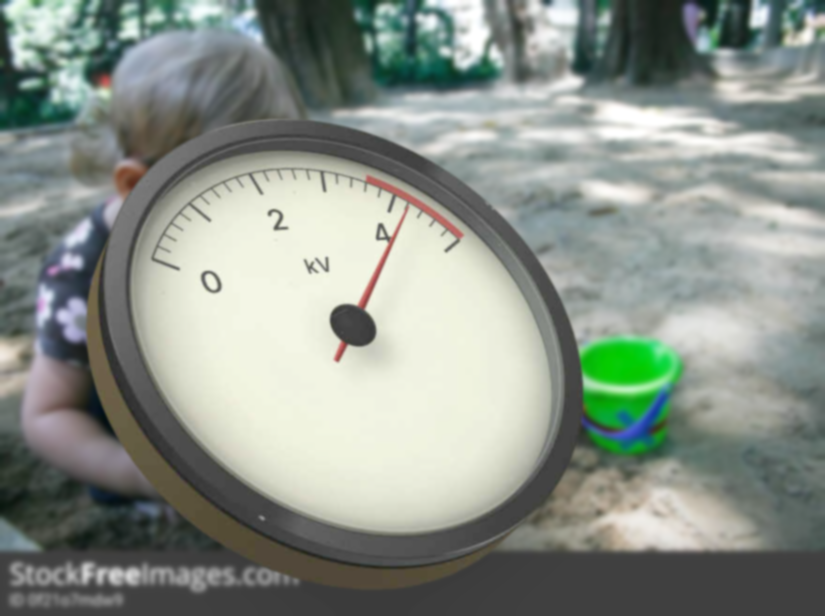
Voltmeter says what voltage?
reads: 4.2 kV
